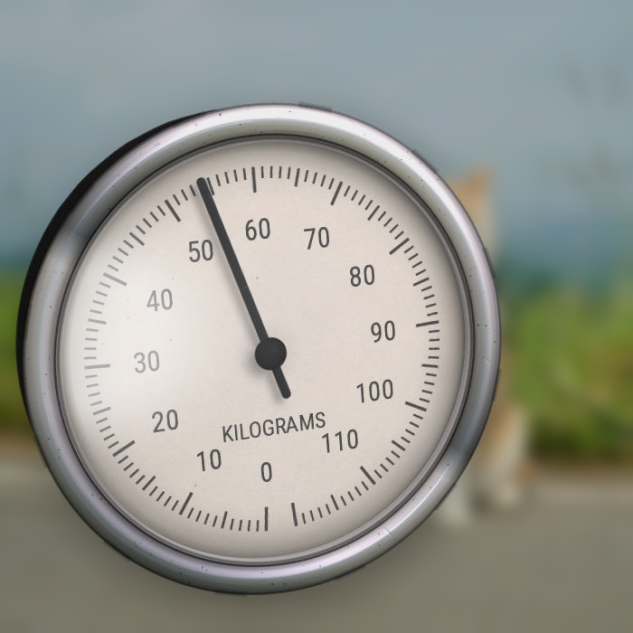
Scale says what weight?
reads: 54 kg
